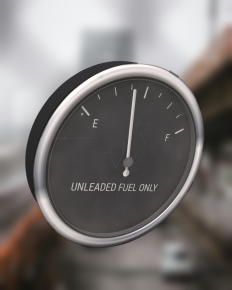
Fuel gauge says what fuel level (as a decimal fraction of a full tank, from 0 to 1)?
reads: 0.375
